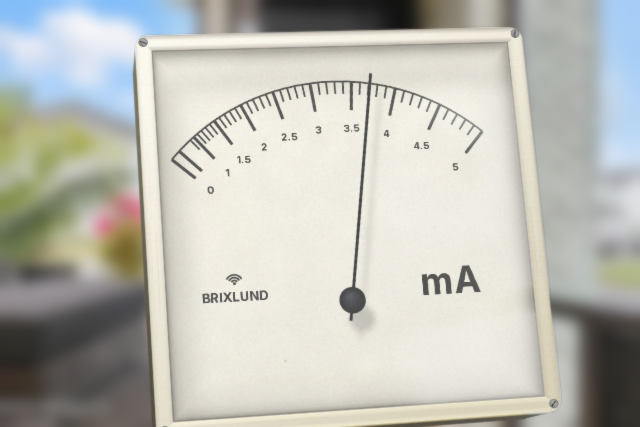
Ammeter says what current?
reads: 3.7 mA
